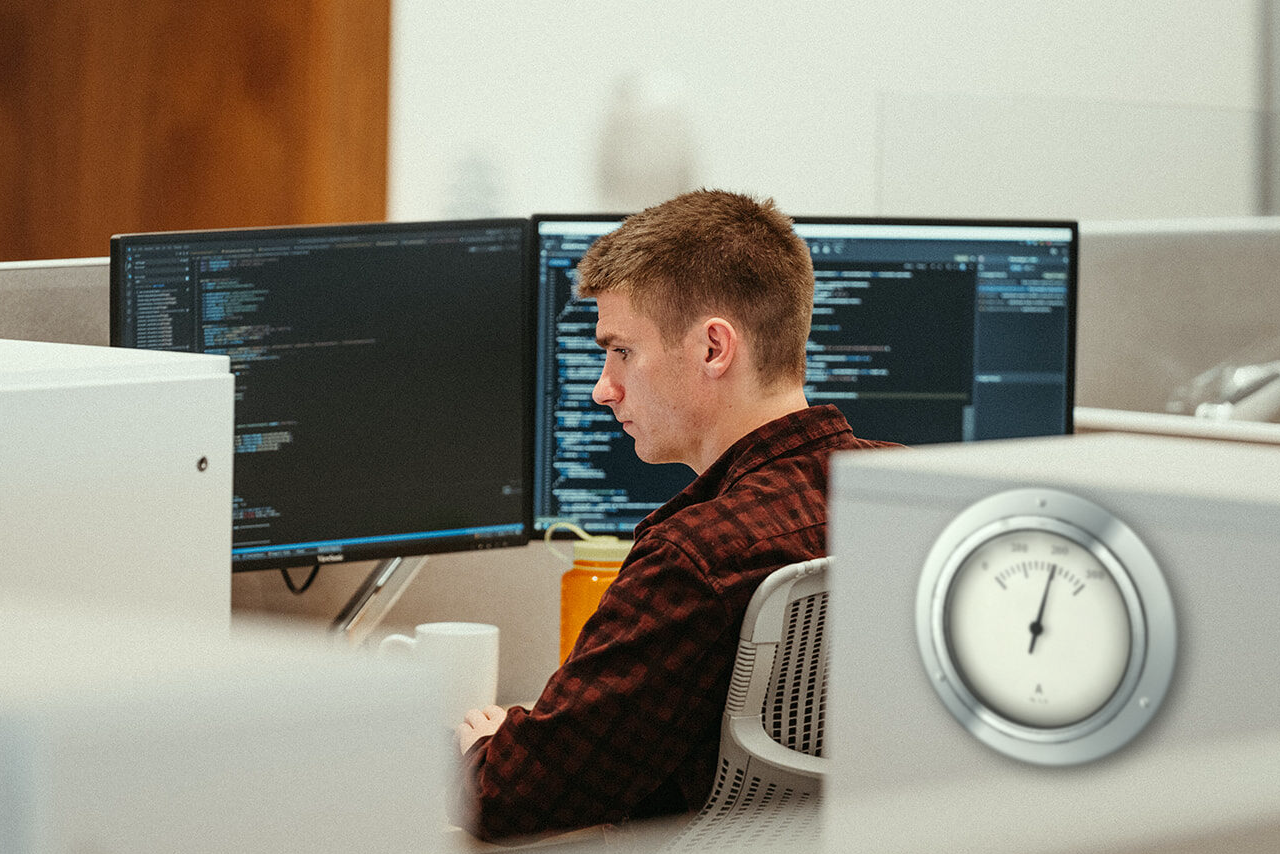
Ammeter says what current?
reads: 200 A
